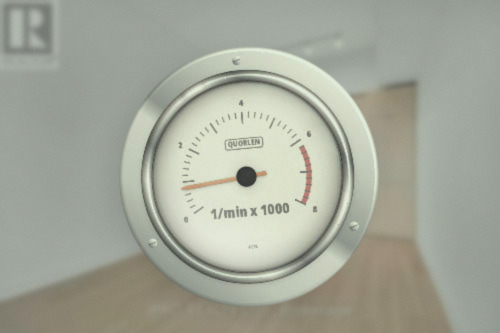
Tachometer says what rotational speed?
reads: 800 rpm
